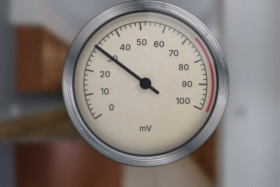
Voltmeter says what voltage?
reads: 30 mV
